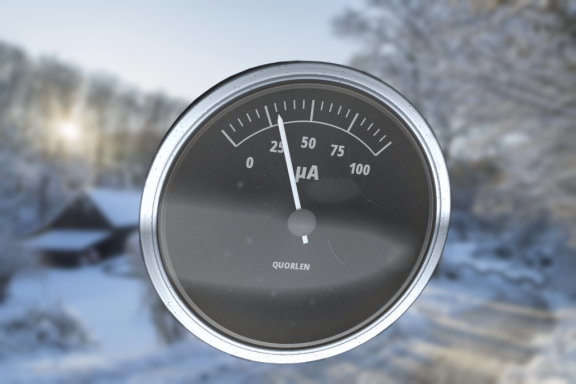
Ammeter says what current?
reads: 30 µA
